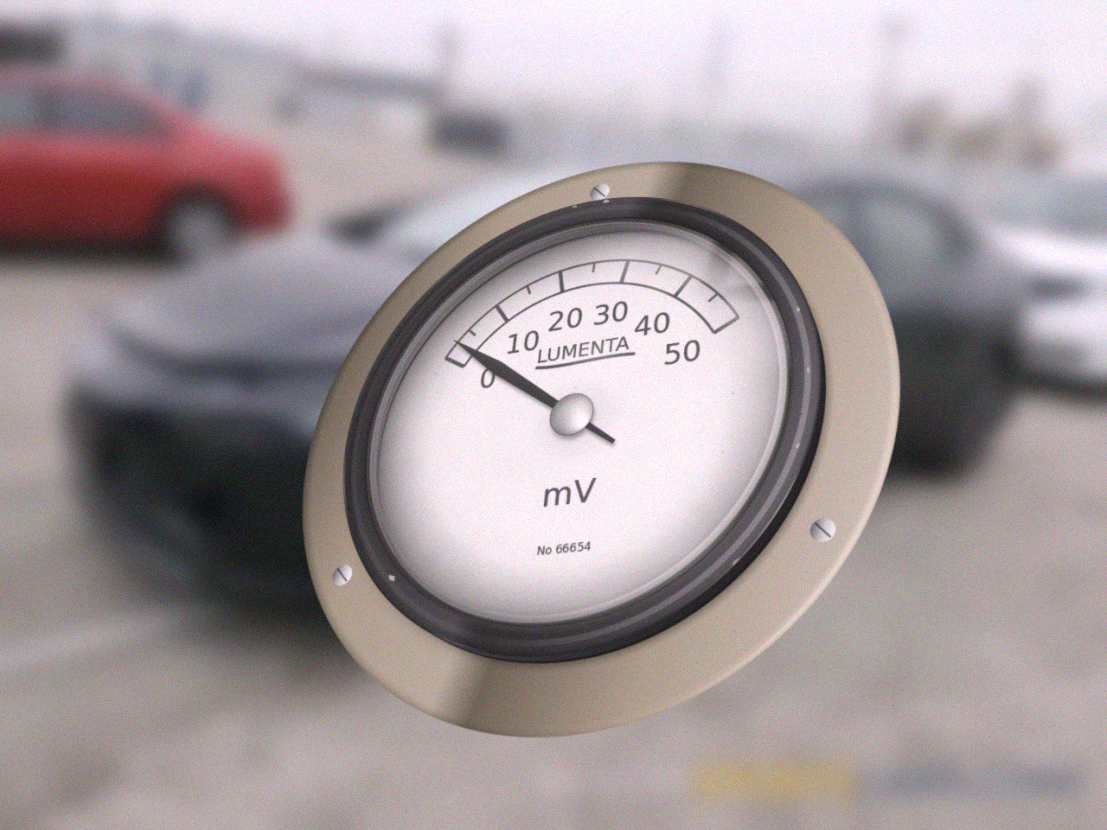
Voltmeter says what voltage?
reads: 2.5 mV
